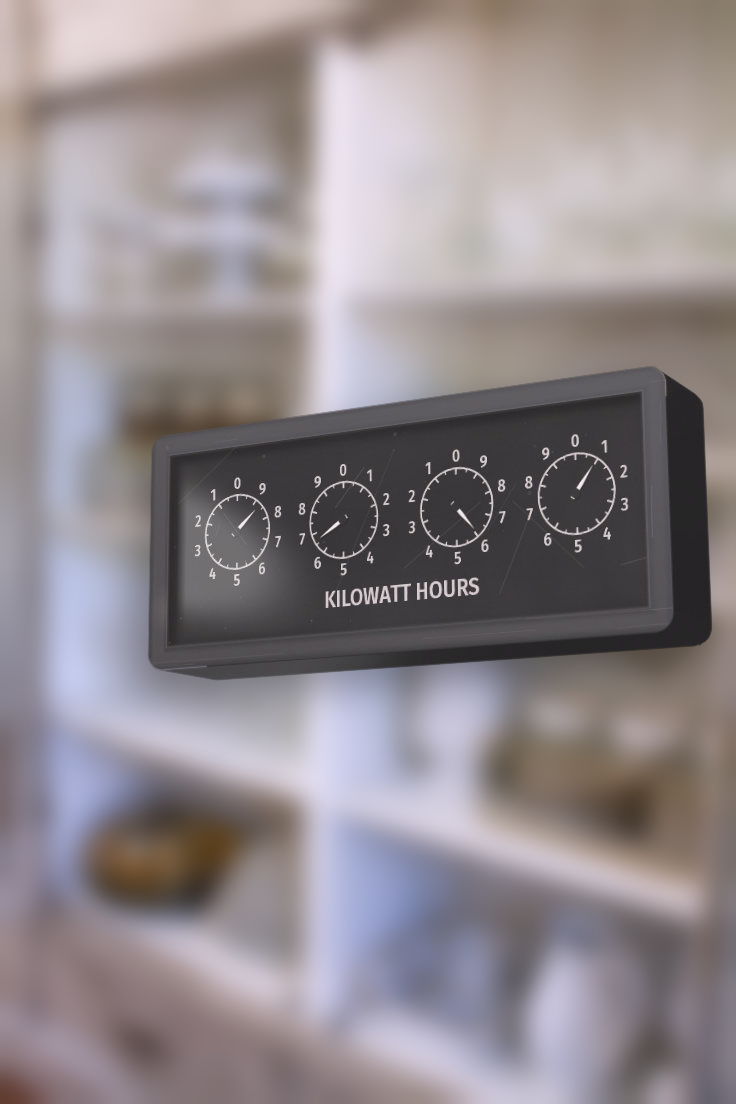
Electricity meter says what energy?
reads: 8661 kWh
